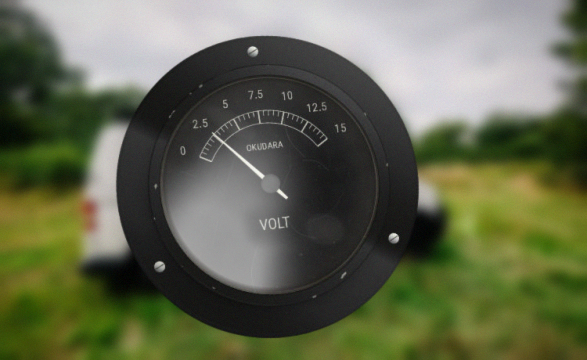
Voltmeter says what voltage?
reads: 2.5 V
